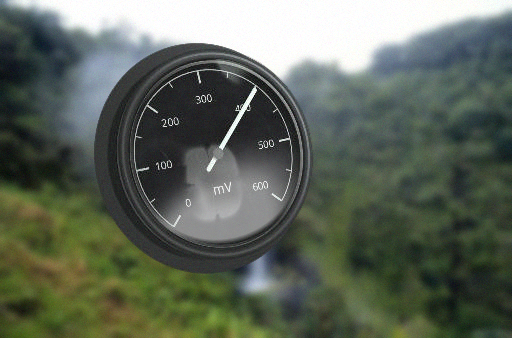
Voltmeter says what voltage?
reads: 400 mV
